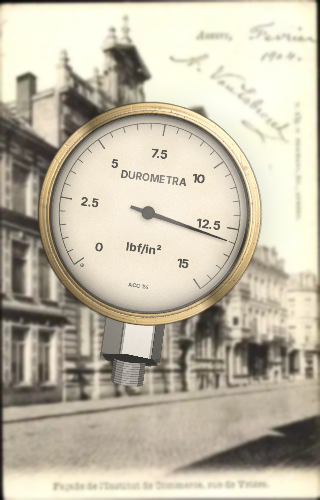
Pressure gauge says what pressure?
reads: 13 psi
